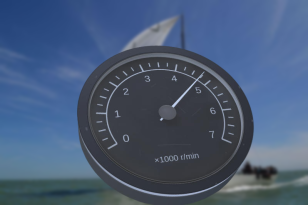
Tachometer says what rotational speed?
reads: 4750 rpm
